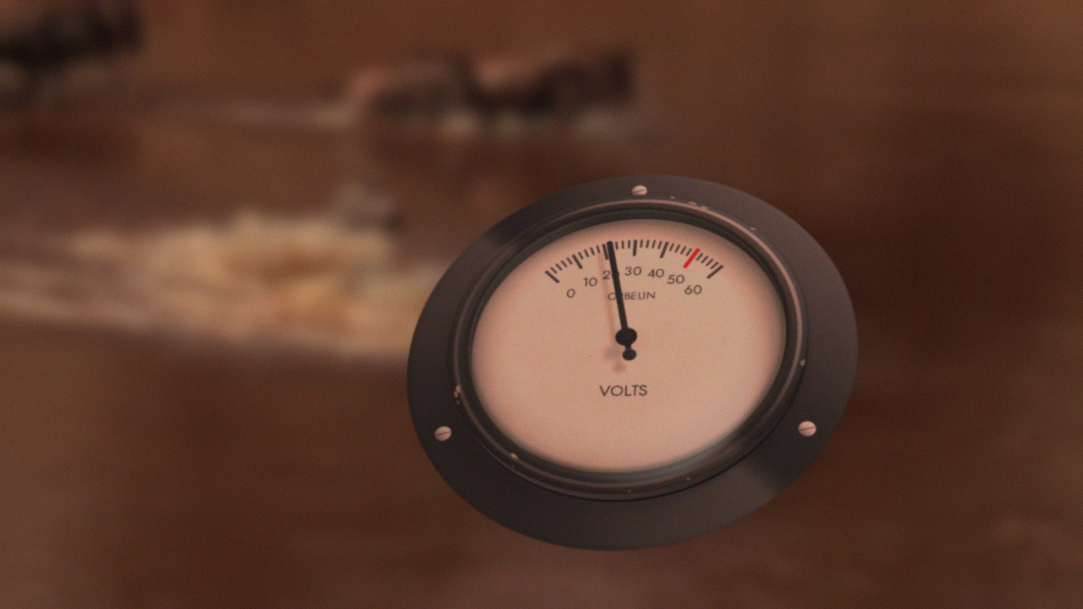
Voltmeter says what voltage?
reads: 22 V
